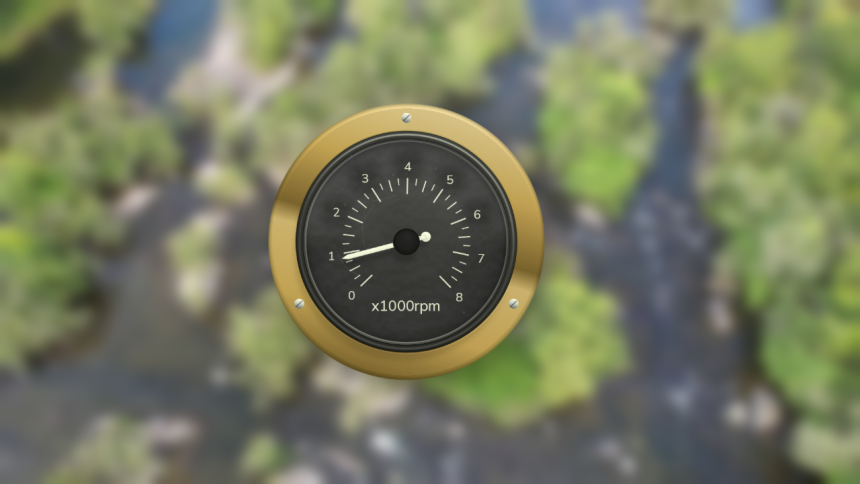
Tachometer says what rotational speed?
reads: 875 rpm
